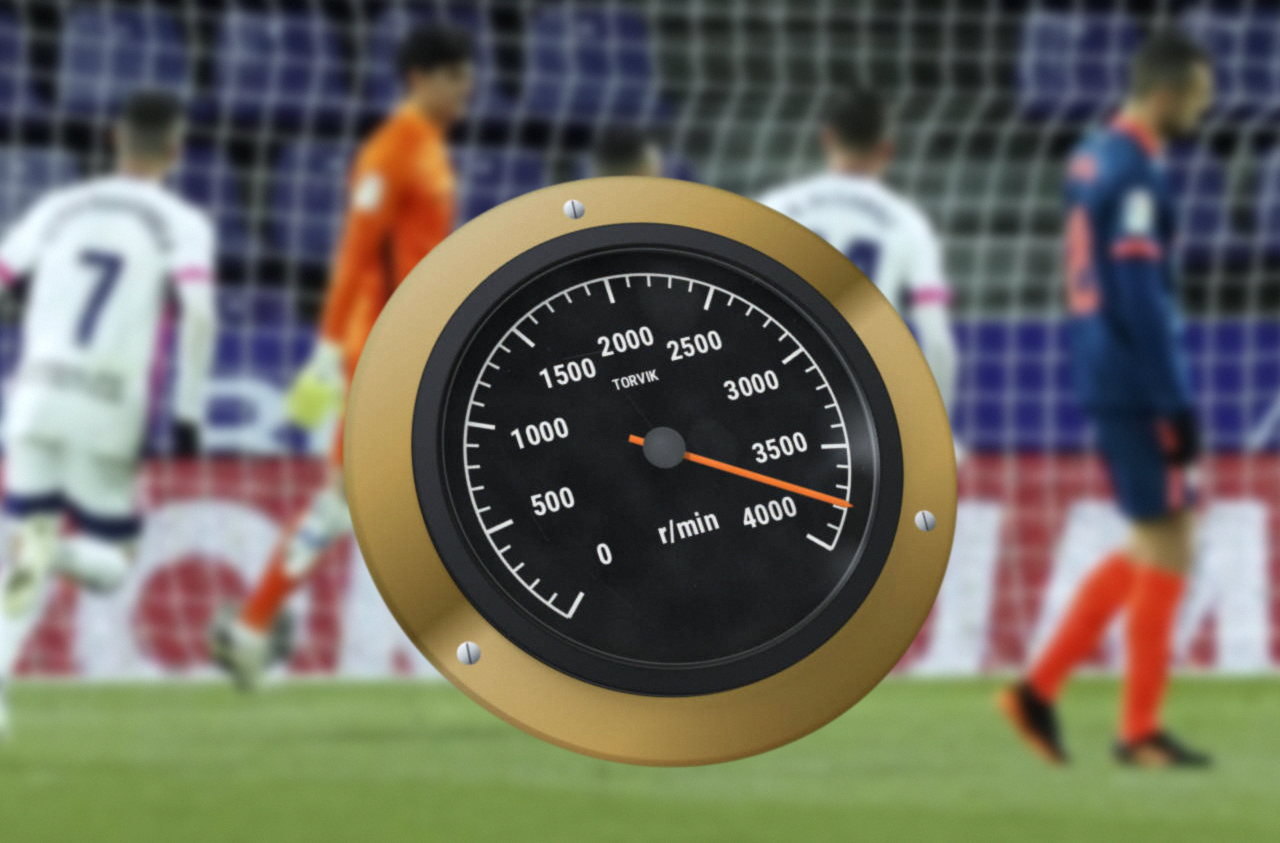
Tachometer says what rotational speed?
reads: 3800 rpm
